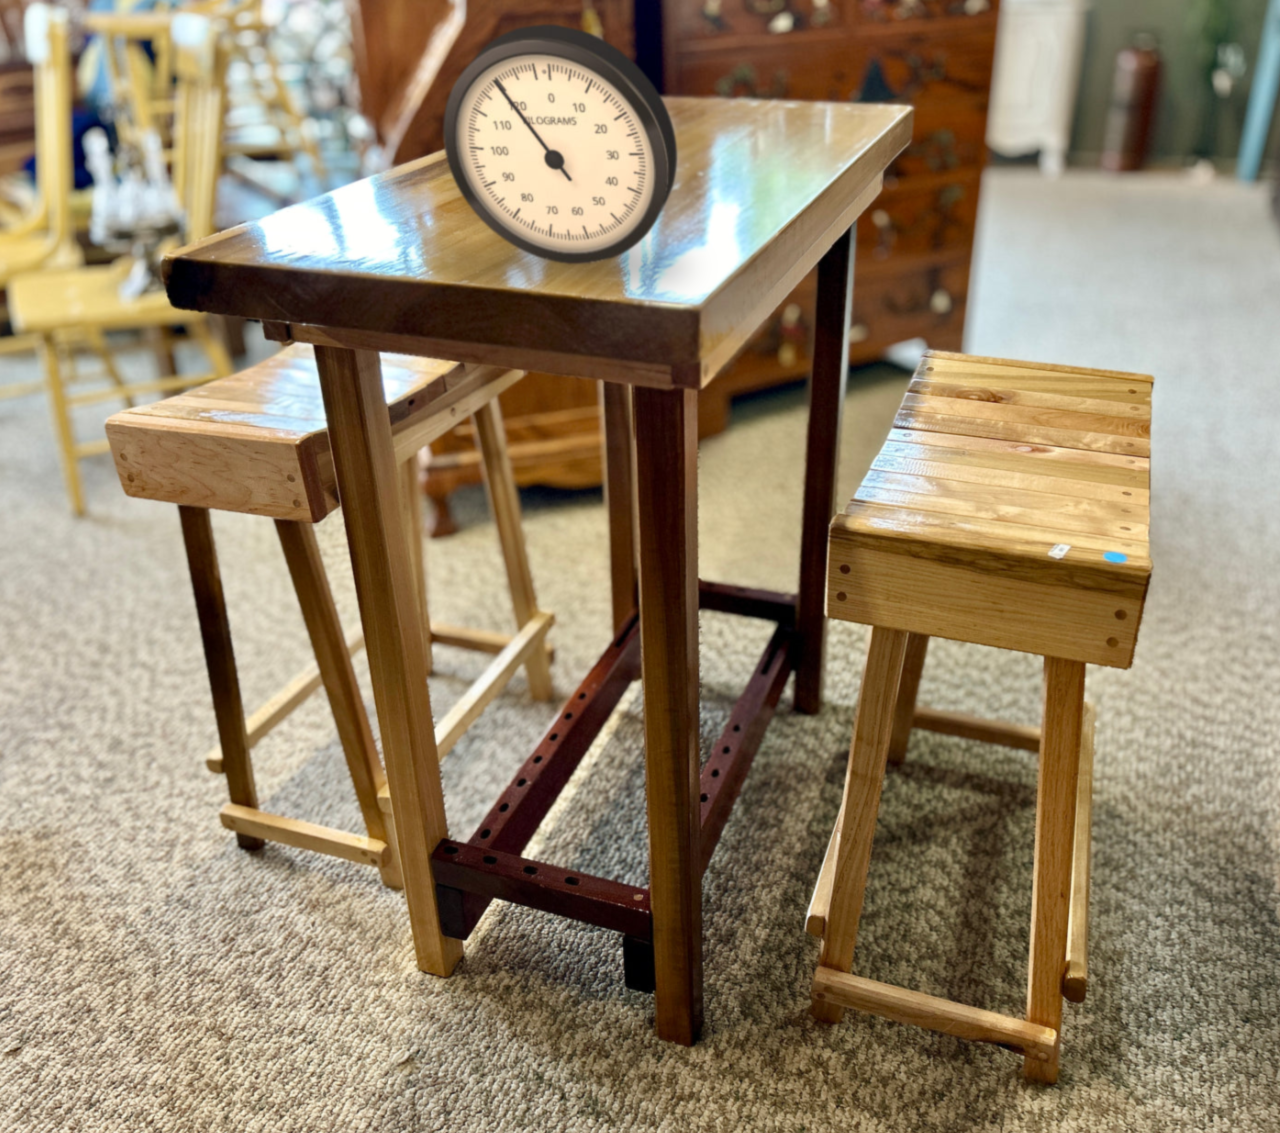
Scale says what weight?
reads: 120 kg
